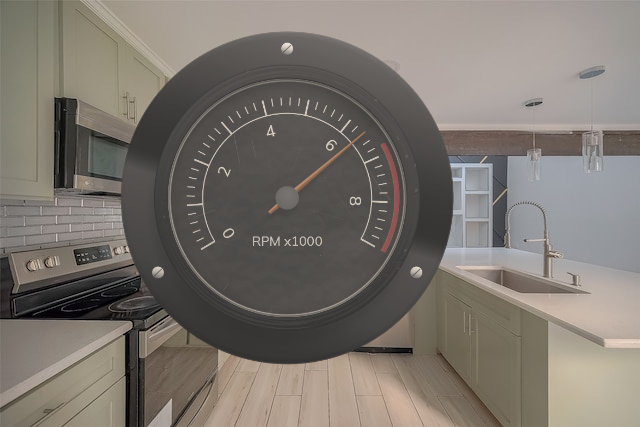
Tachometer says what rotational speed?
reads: 6400 rpm
